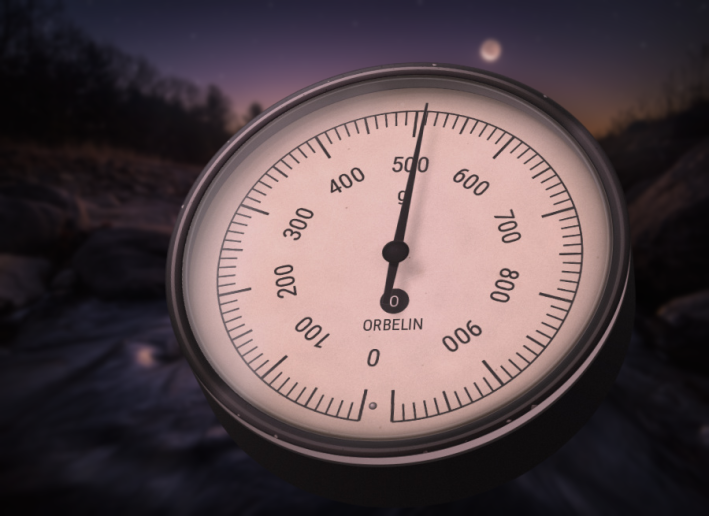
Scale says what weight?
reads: 510 g
